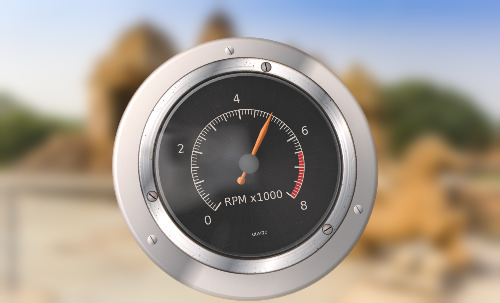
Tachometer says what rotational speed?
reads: 5000 rpm
